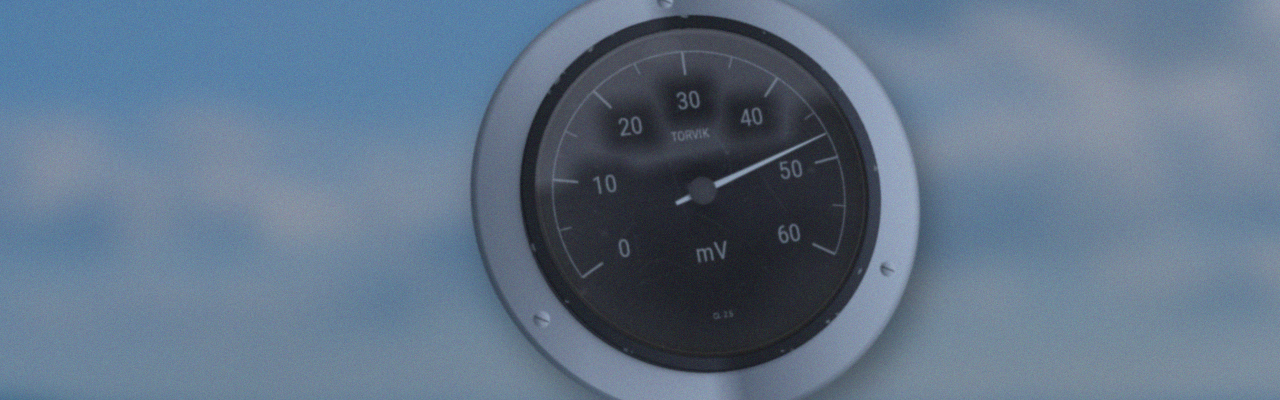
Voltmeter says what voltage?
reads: 47.5 mV
